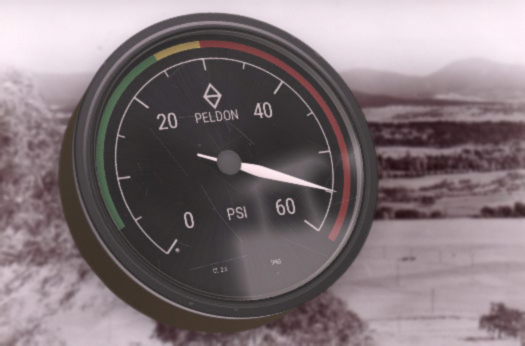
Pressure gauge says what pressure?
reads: 55 psi
